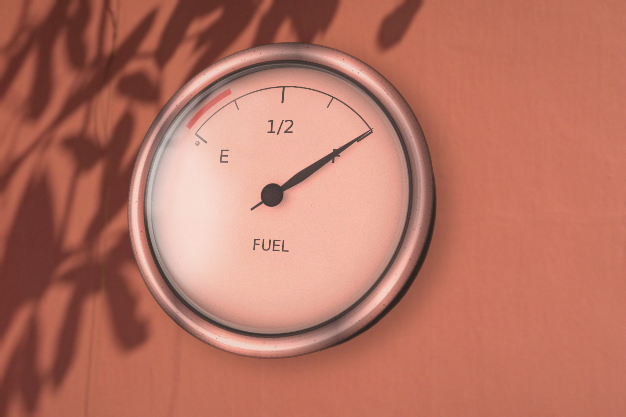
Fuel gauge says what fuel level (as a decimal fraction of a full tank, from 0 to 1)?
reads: 1
